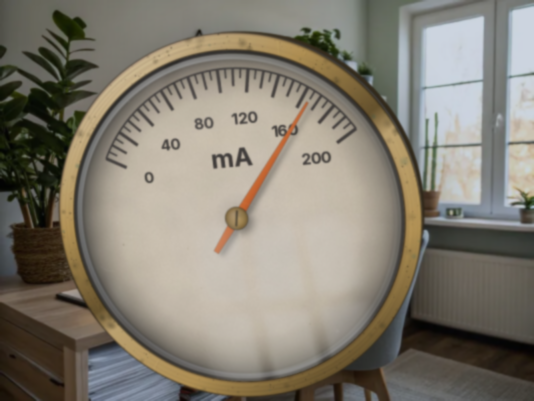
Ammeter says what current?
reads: 165 mA
